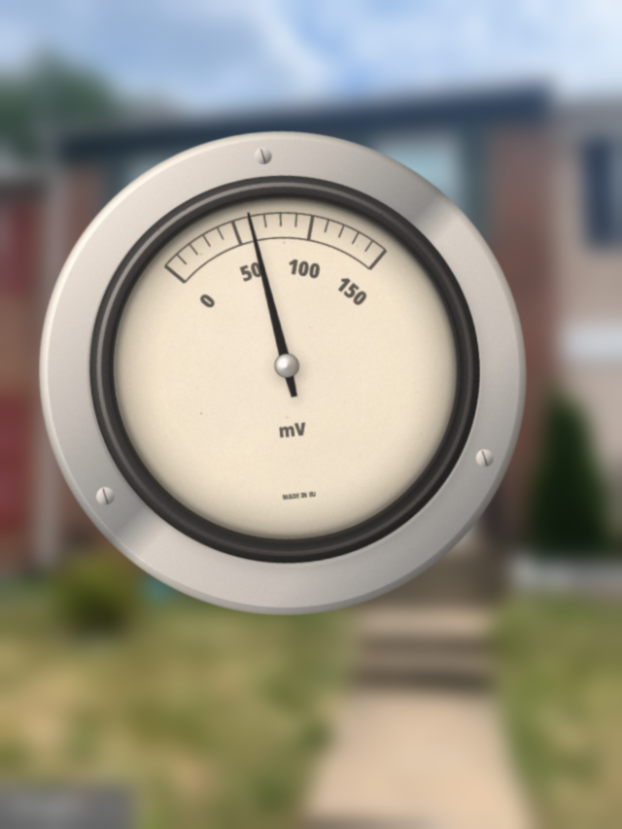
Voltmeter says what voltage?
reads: 60 mV
